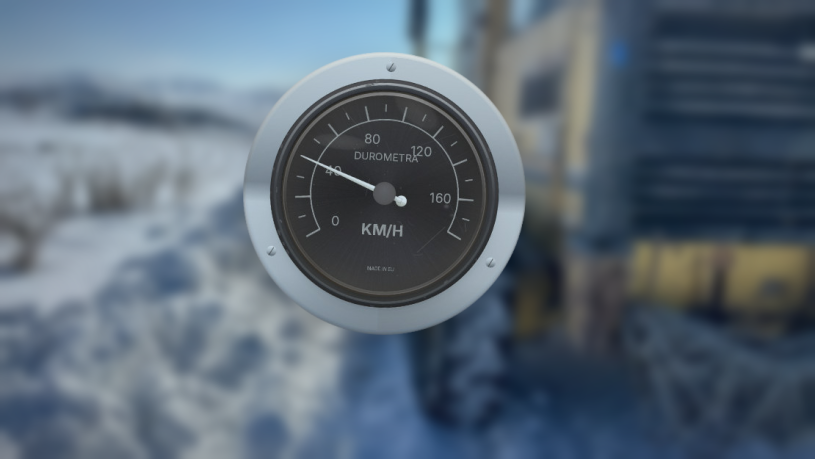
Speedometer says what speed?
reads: 40 km/h
